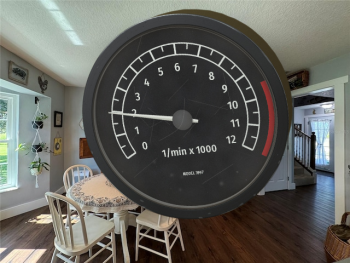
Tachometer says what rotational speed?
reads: 2000 rpm
